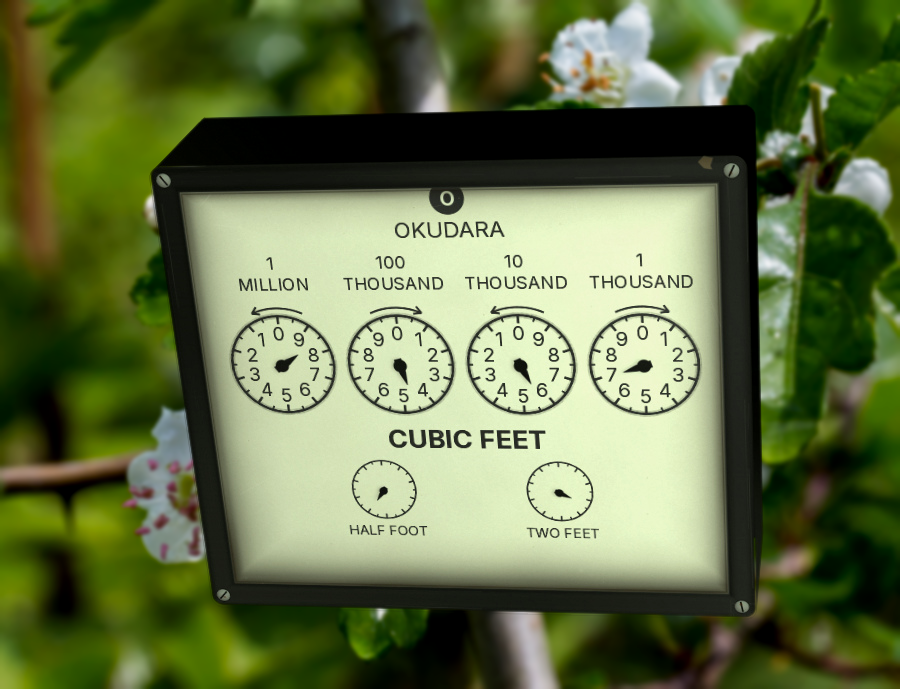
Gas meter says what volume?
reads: 845700 ft³
